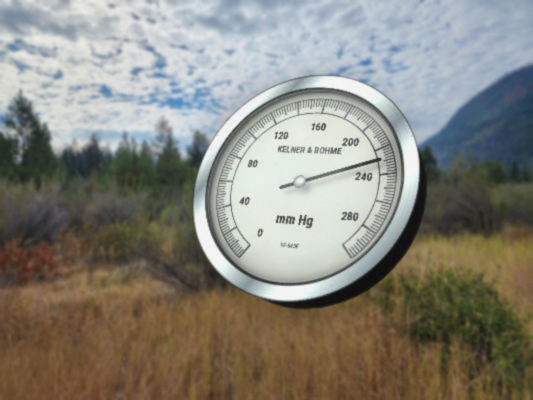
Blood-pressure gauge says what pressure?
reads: 230 mmHg
